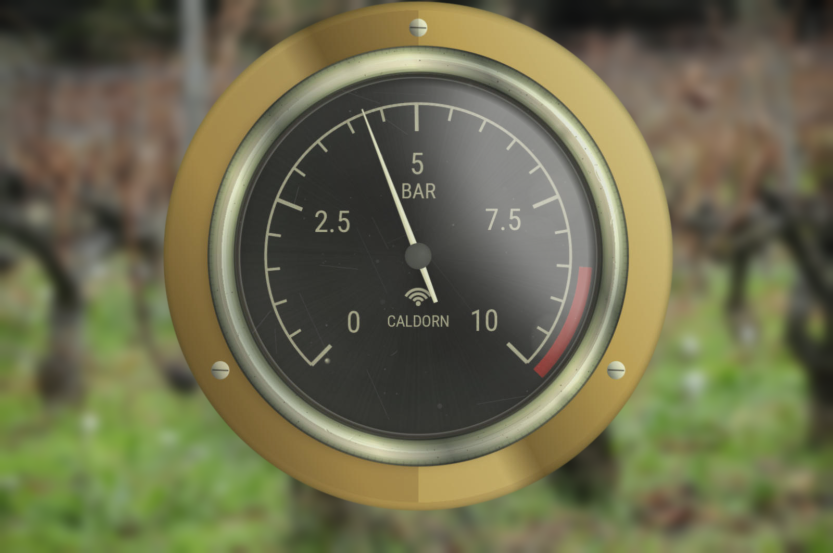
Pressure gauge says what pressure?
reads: 4.25 bar
